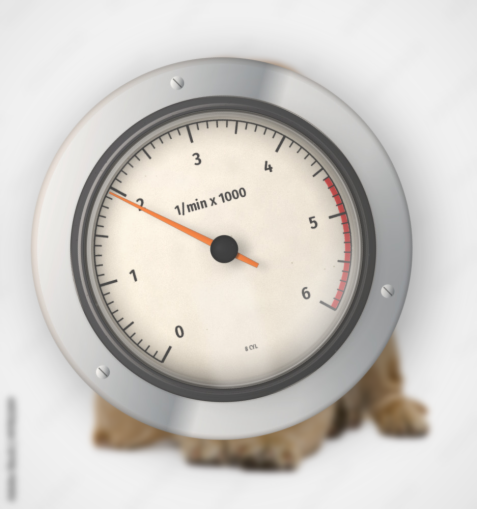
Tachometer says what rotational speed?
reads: 1950 rpm
